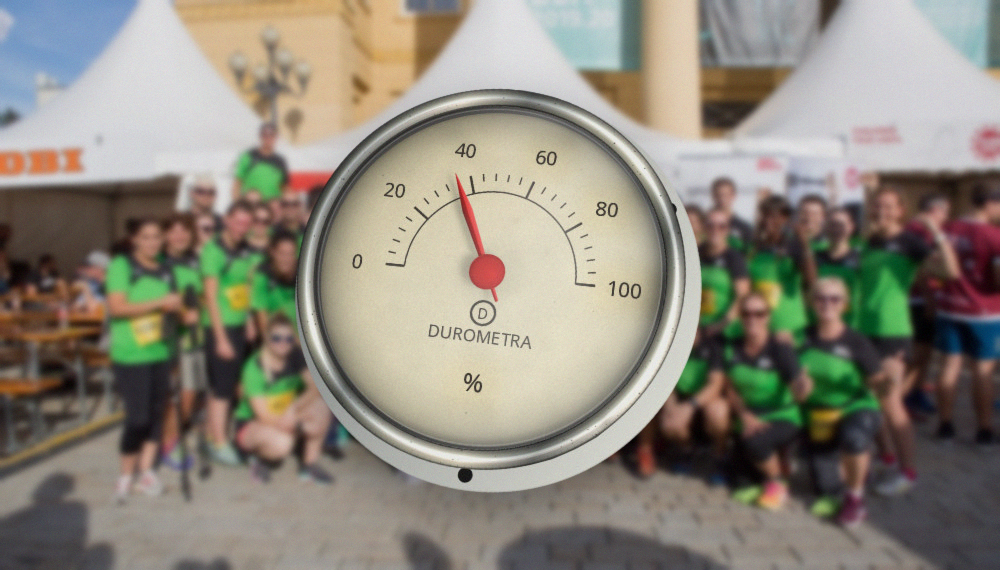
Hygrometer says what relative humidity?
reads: 36 %
